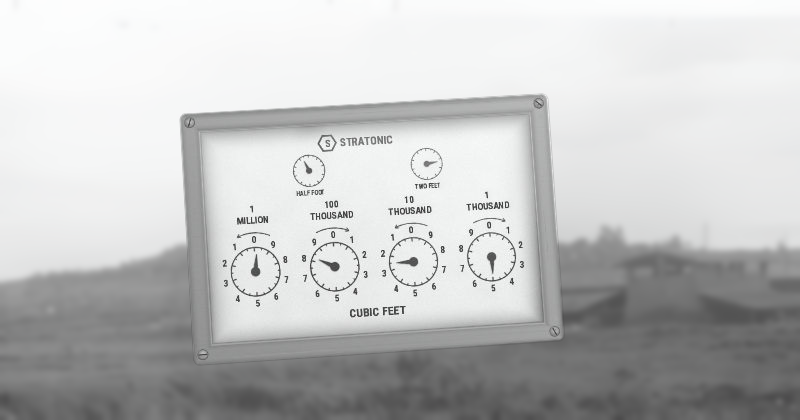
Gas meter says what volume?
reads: 982500 ft³
